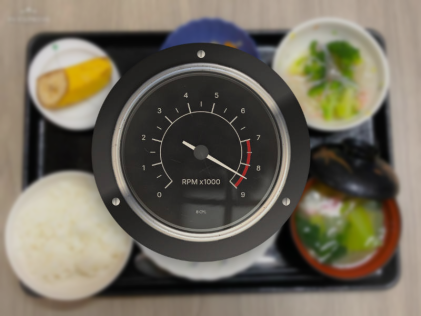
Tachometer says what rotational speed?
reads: 8500 rpm
